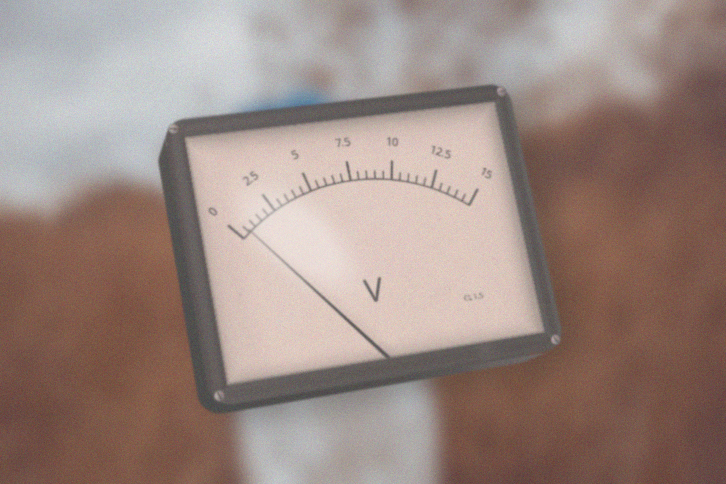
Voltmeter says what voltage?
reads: 0.5 V
